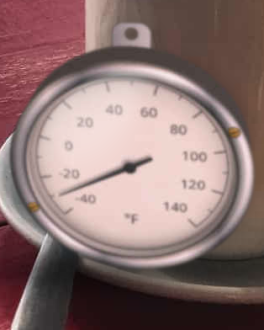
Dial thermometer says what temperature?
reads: -30 °F
